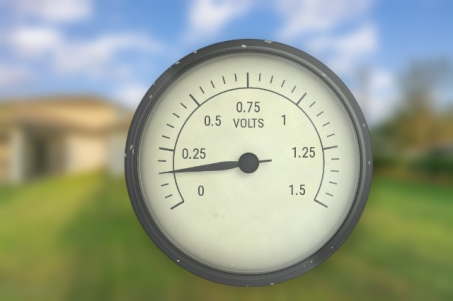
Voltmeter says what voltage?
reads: 0.15 V
